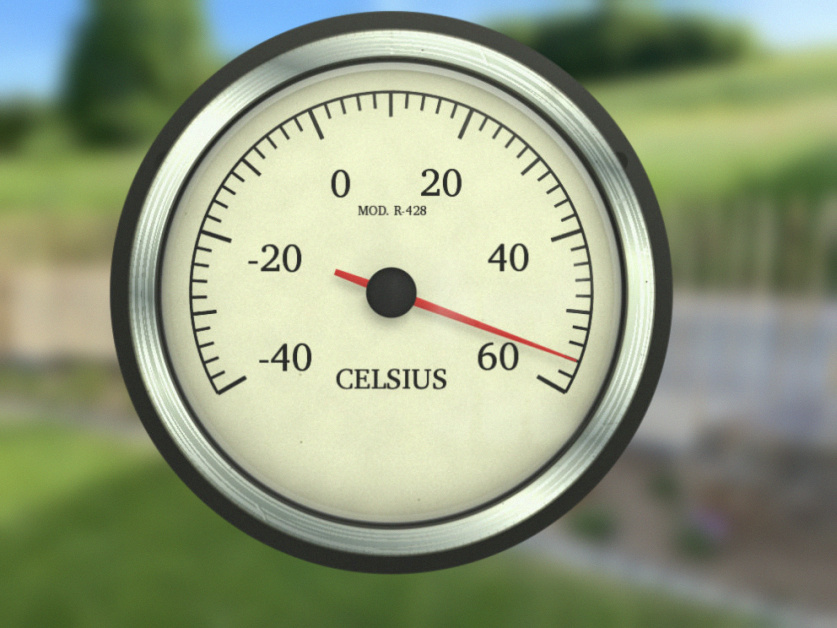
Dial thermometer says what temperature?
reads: 56 °C
